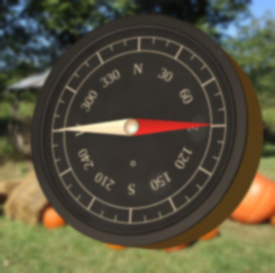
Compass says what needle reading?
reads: 90 °
